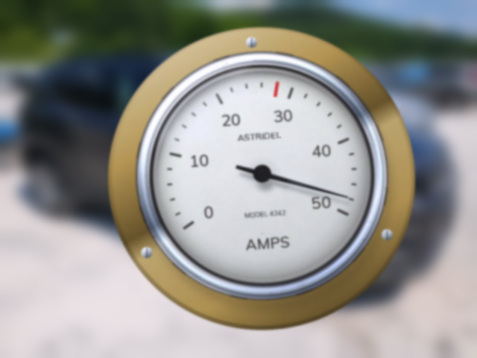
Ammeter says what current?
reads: 48 A
